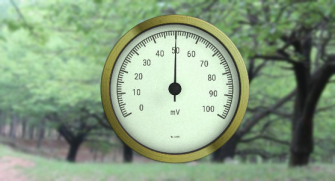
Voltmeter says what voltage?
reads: 50 mV
